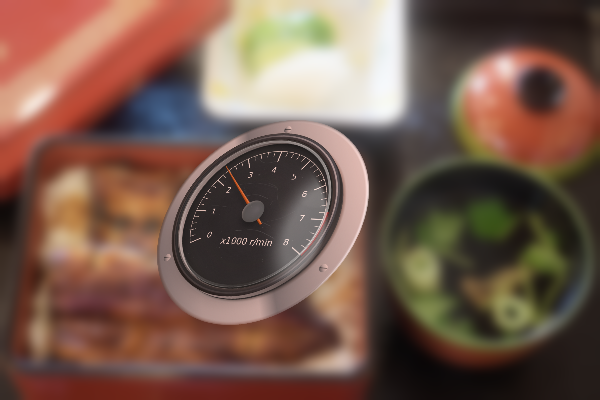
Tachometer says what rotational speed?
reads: 2400 rpm
